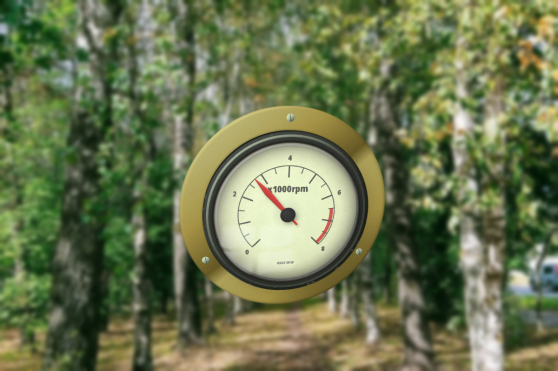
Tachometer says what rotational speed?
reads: 2750 rpm
